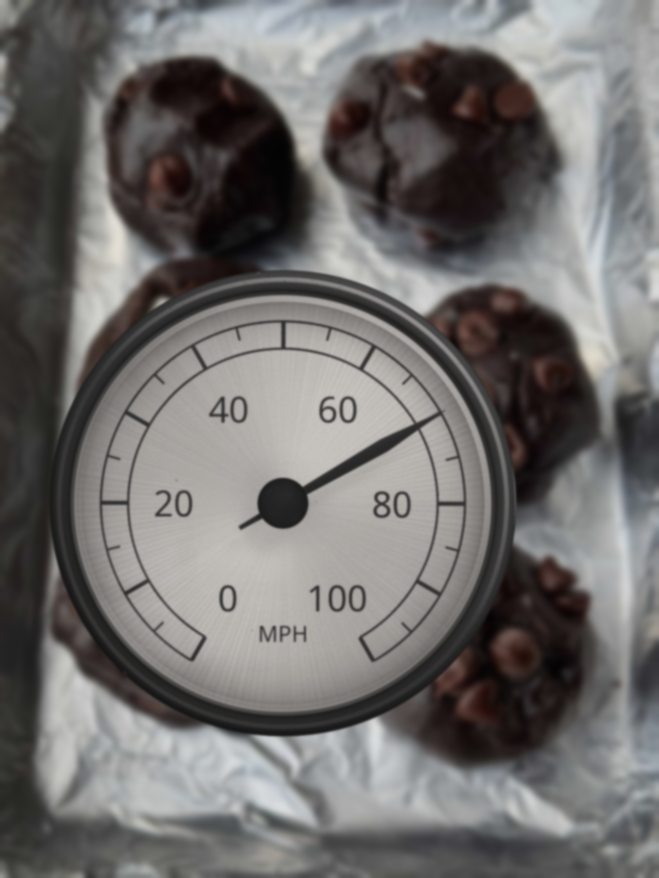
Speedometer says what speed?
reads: 70 mph
